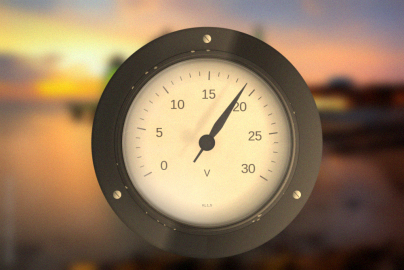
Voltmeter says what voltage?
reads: 19 V
